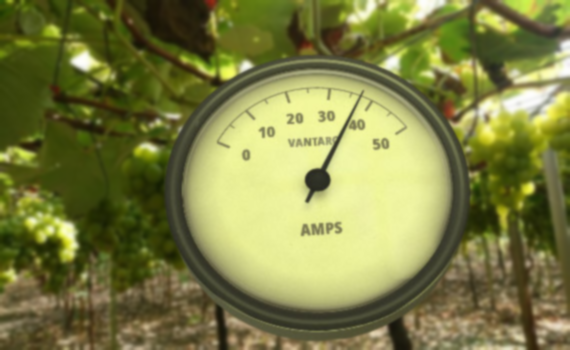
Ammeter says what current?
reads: 37.5 A
